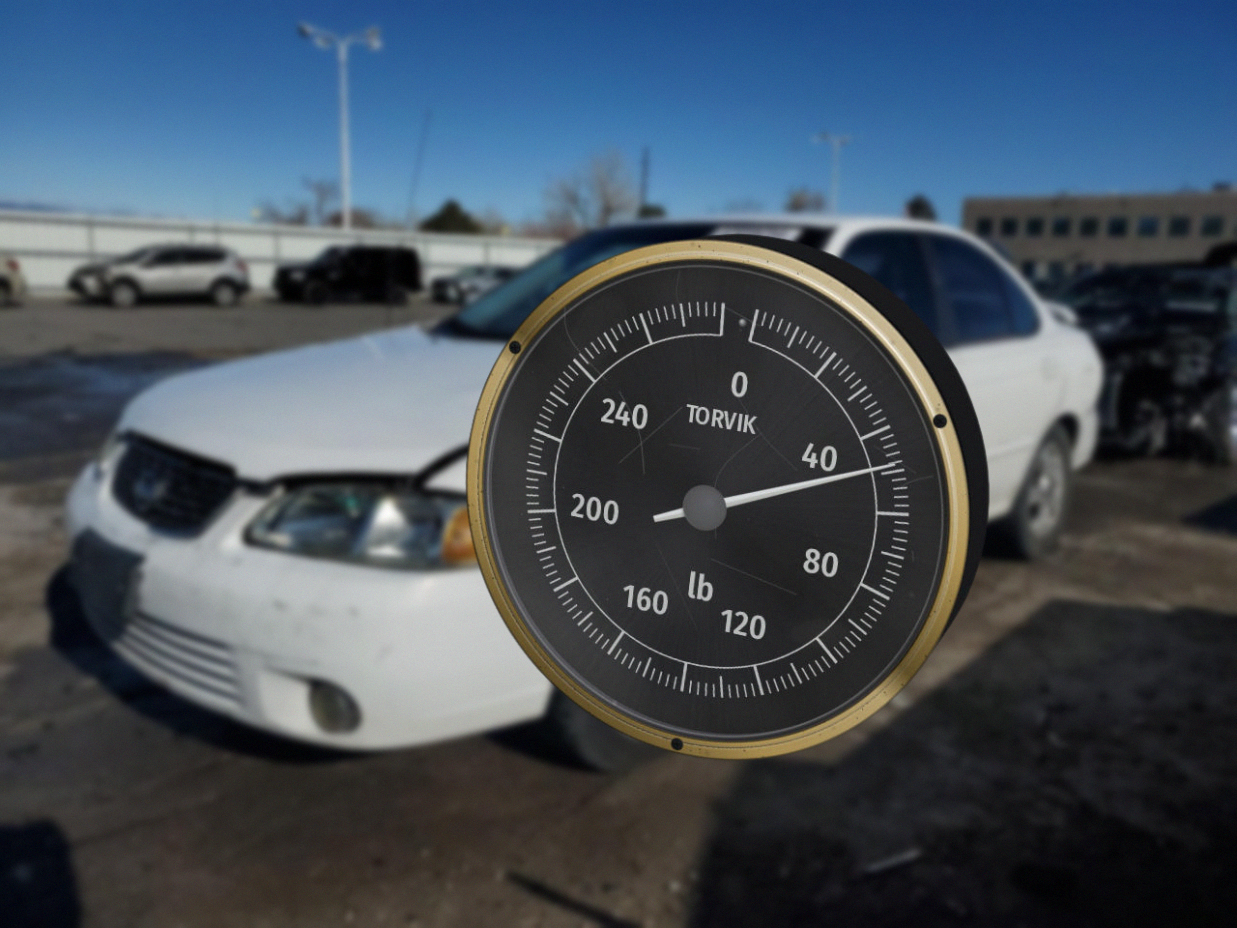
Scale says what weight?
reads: 48 lb
